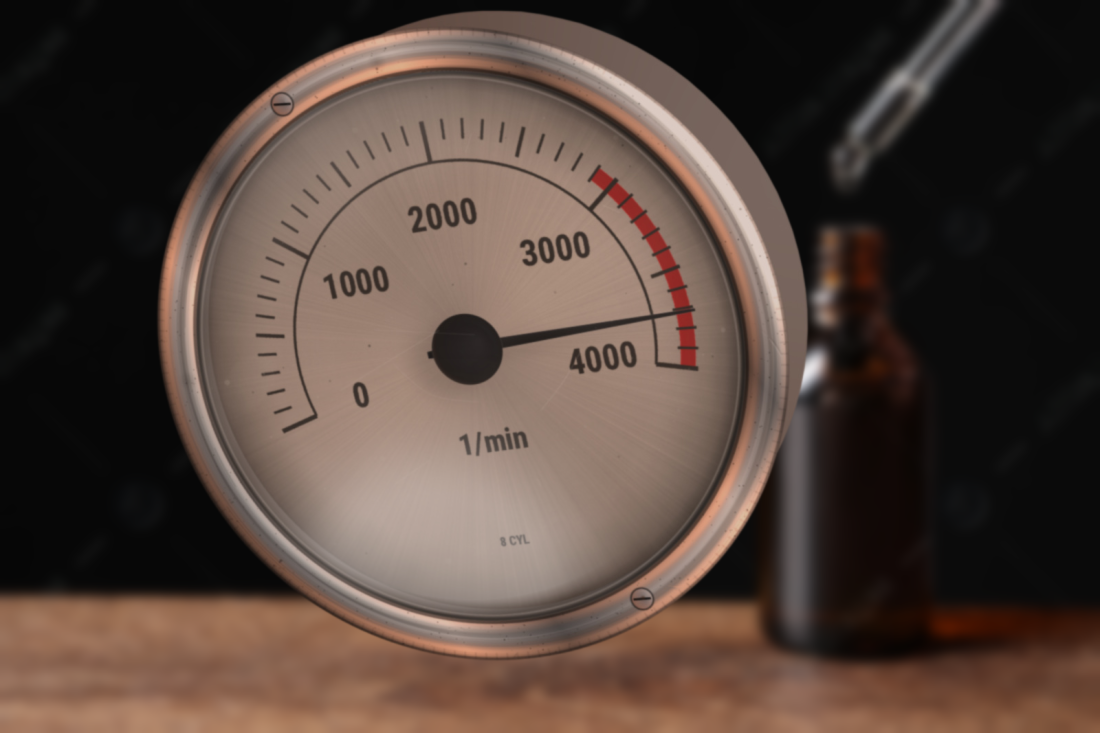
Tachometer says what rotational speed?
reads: 3700 rpm
